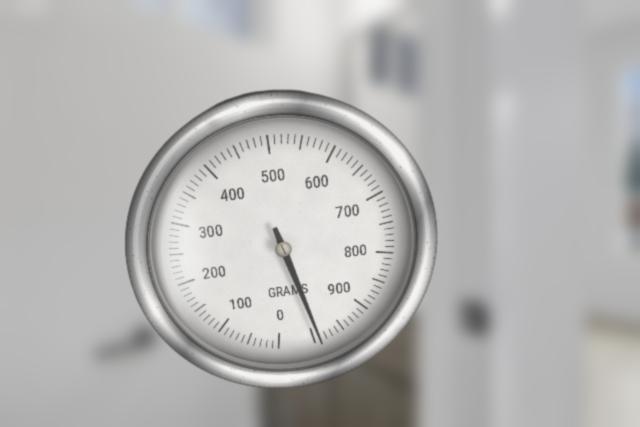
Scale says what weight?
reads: 990 g
